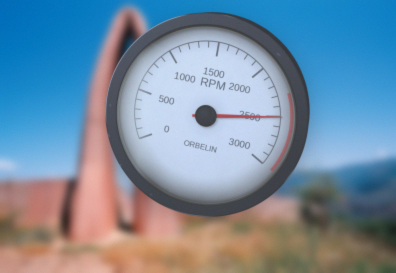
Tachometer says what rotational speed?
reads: 2500 rpm
